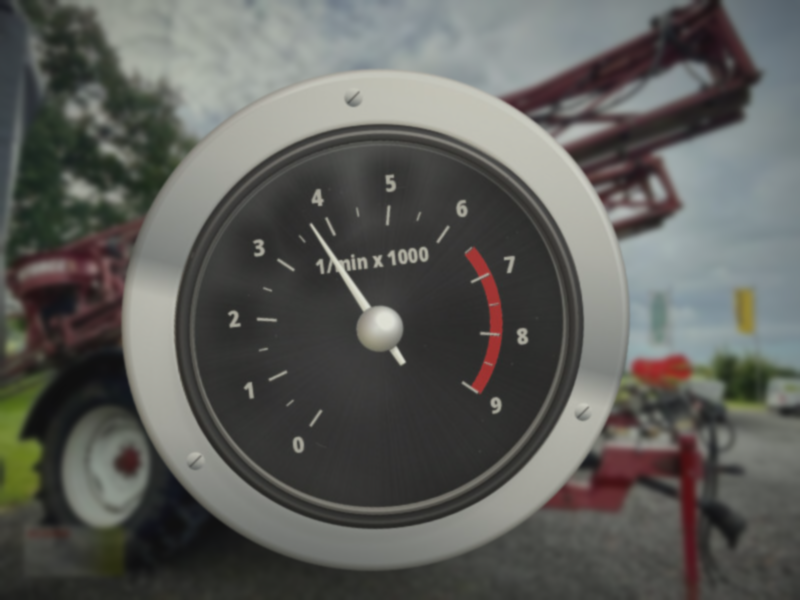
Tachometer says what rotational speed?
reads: 3750 rpm
